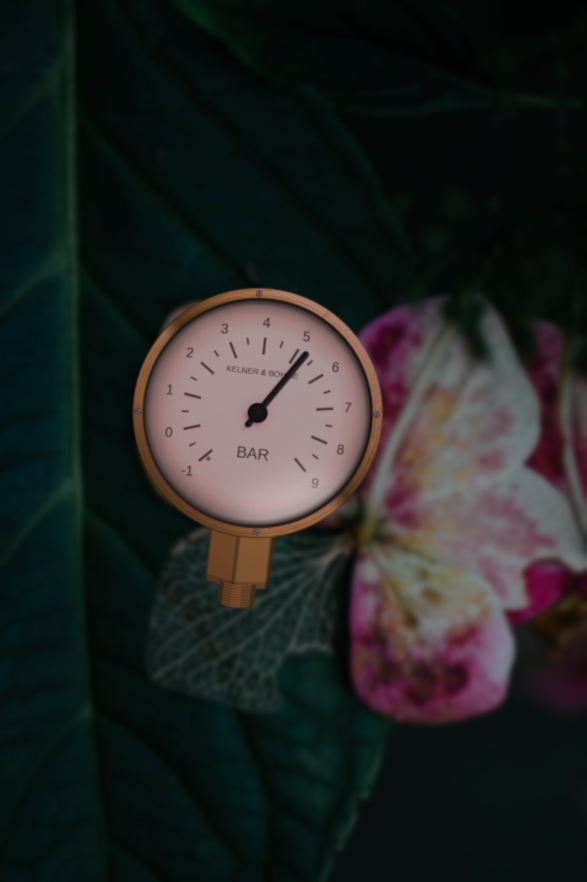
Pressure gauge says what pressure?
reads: 5.25 bar
